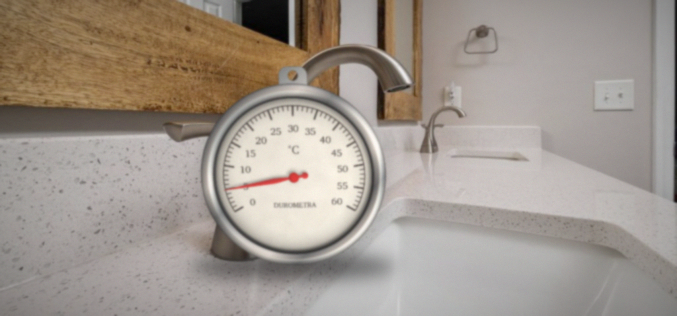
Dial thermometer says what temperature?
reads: 5 °C
